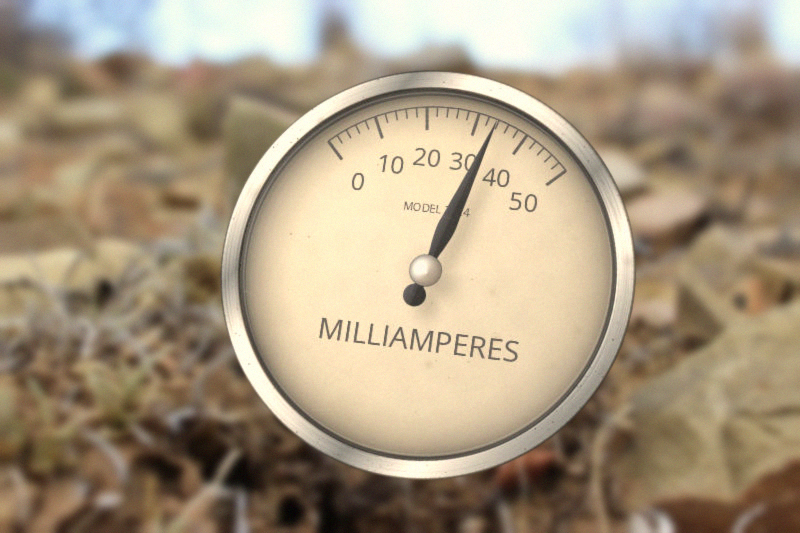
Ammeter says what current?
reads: 34 mA
